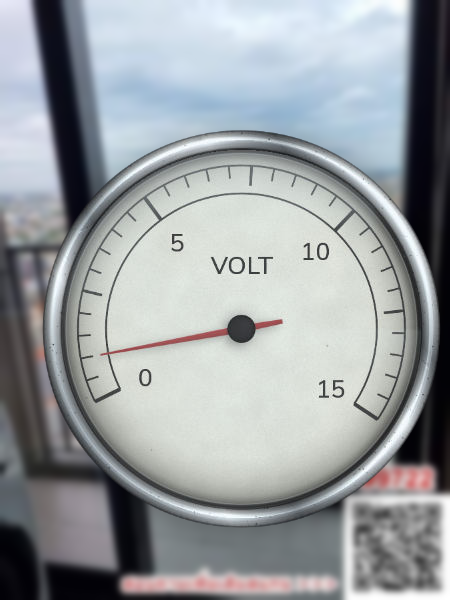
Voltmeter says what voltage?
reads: 1 V
